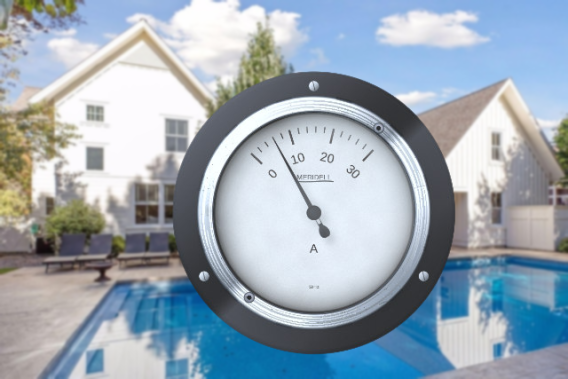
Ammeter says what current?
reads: 6 A
